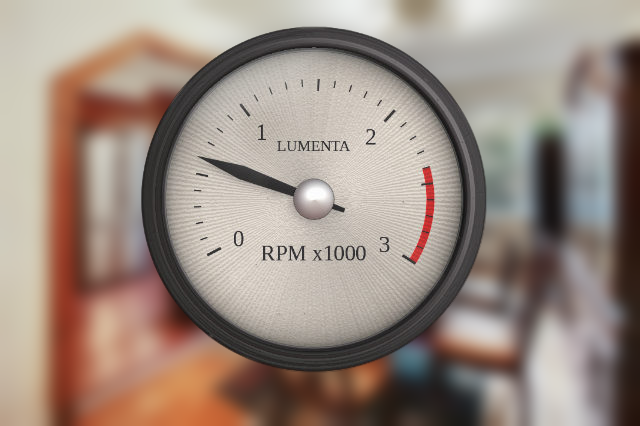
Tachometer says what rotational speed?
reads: 600 rpm
